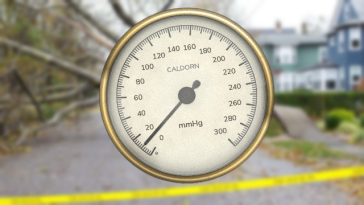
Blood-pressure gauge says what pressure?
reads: 10 mmHg
